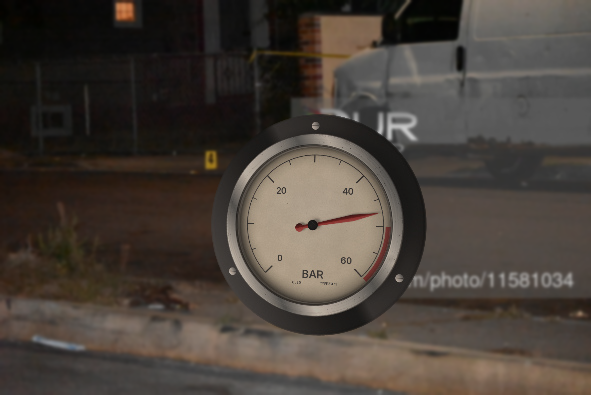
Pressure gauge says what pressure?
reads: 47.5 bar
